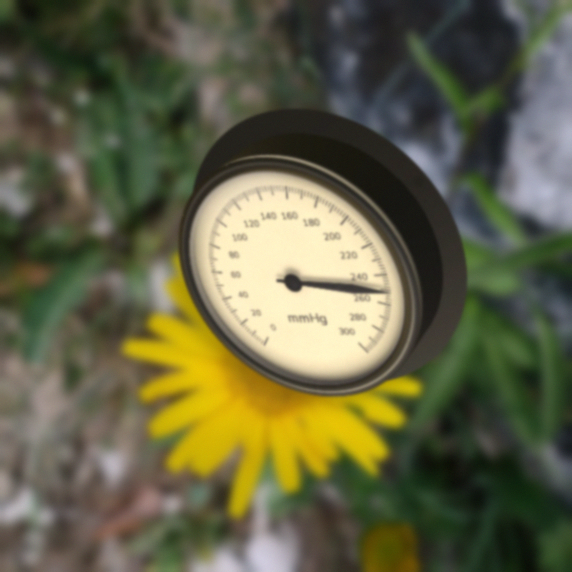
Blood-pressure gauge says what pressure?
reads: 250 mmHg
